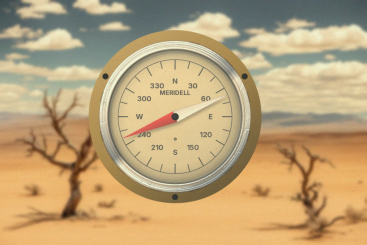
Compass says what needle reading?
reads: 247.5 °
